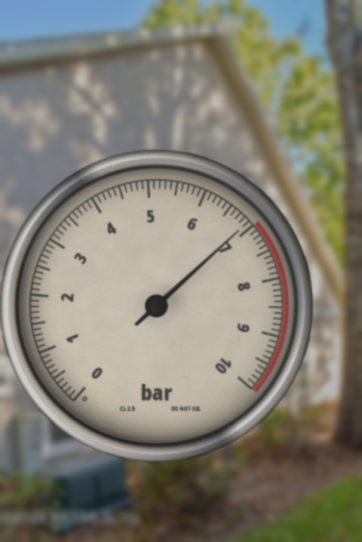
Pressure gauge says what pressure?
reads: 6.9 bar
